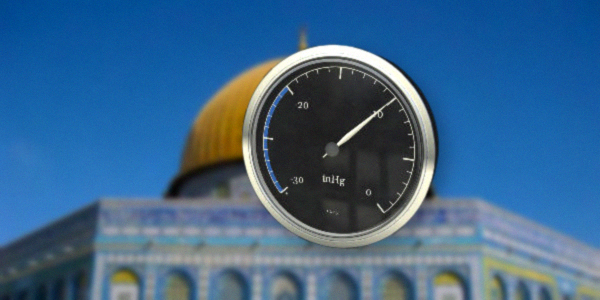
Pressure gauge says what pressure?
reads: -10 inHg
